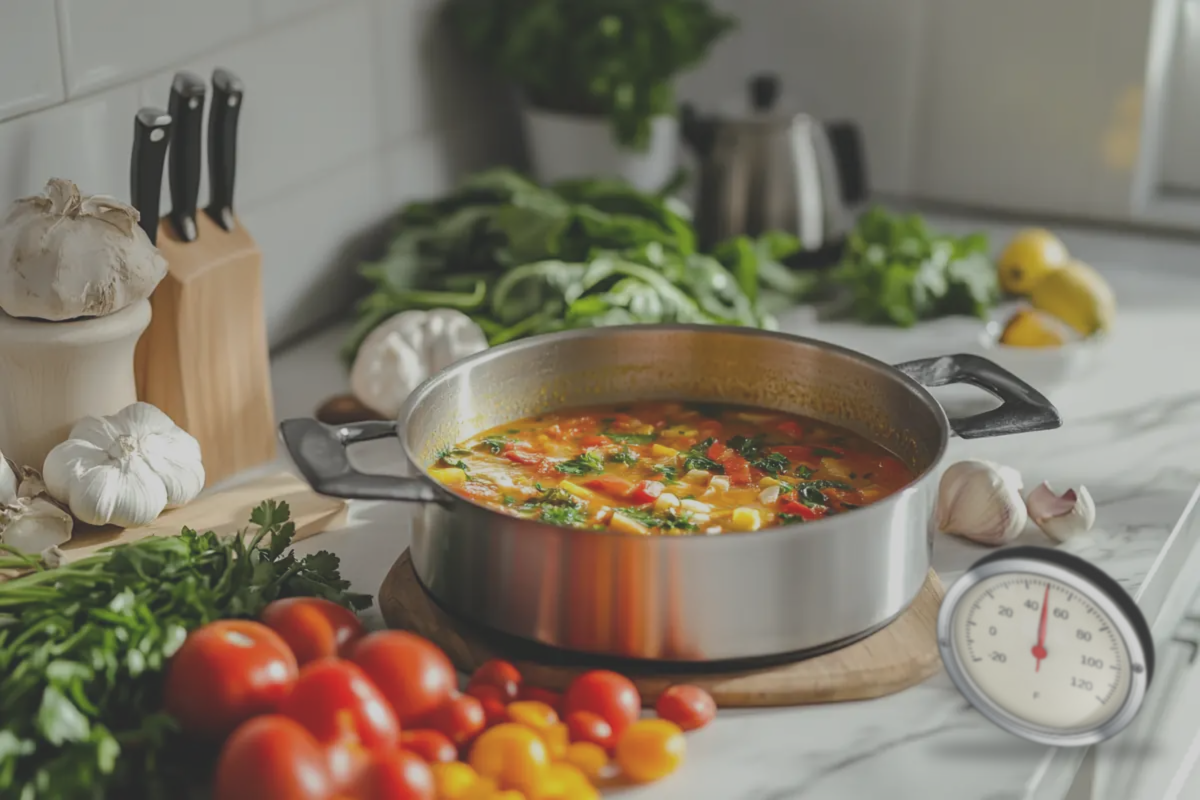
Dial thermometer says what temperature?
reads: 50 °F
